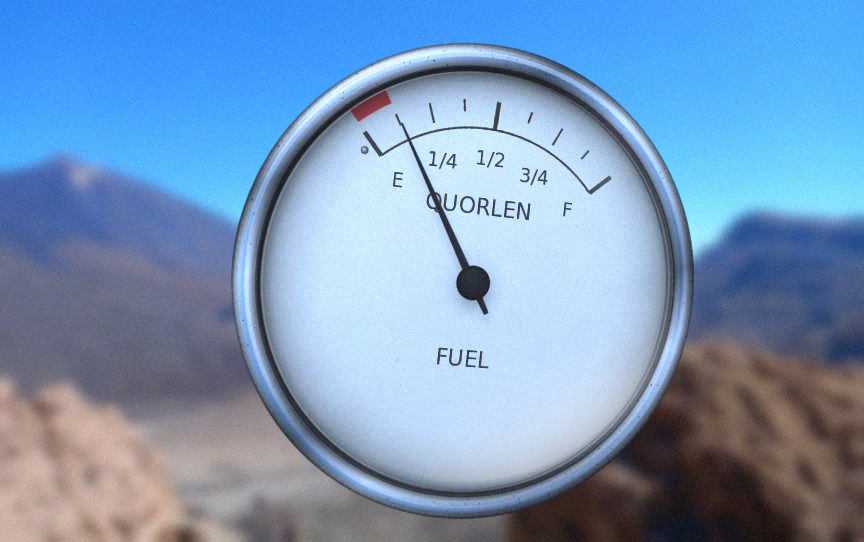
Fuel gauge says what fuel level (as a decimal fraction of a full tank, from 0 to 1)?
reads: 0.125
